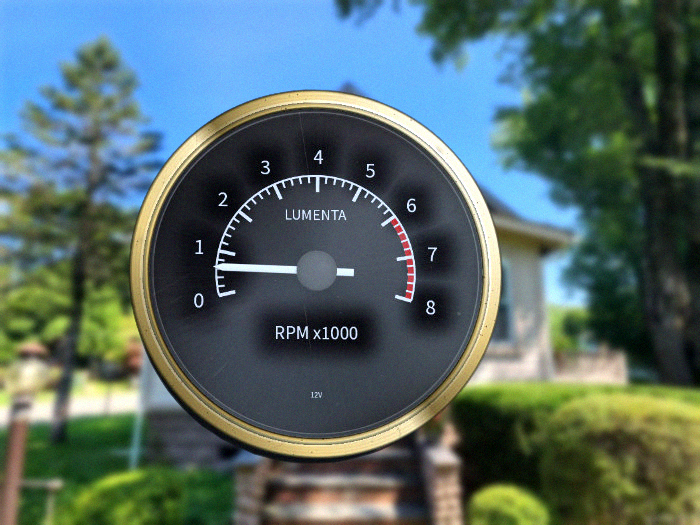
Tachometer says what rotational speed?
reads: 600 rpm
